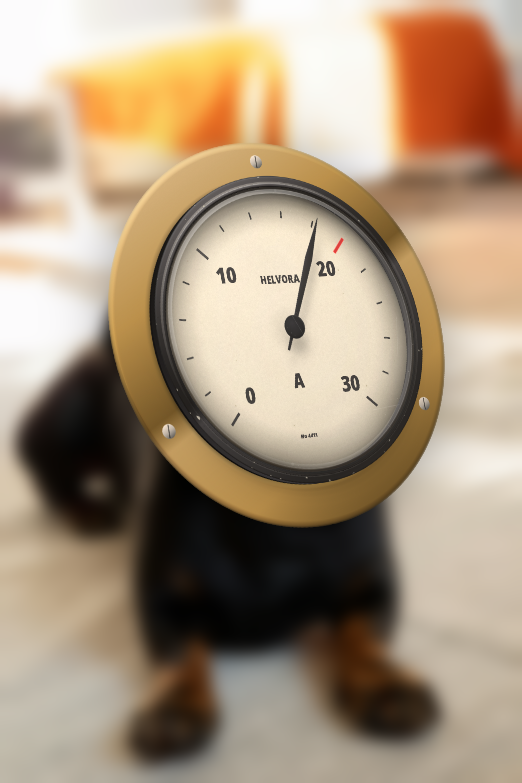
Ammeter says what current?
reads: 18 A
